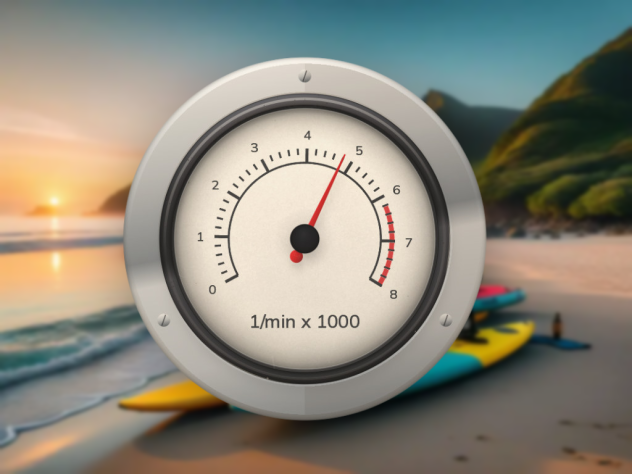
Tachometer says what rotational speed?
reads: 4800 rpm
